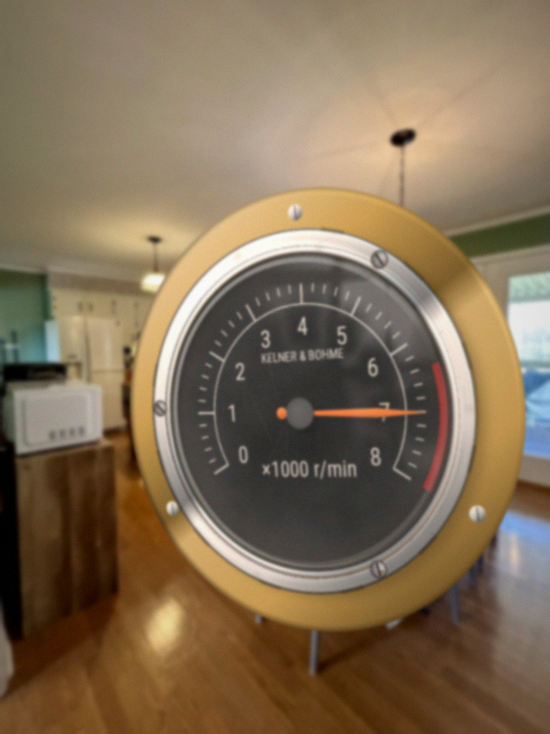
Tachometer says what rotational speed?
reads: 7000 rpm
